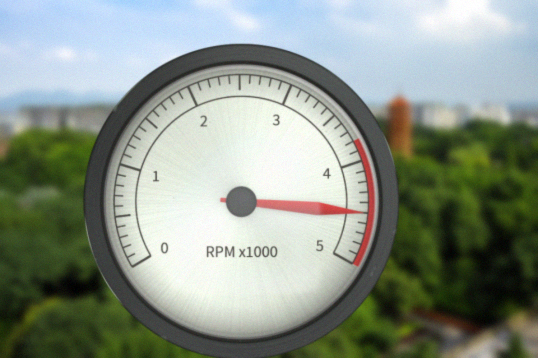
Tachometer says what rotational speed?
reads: 4500 rpm
